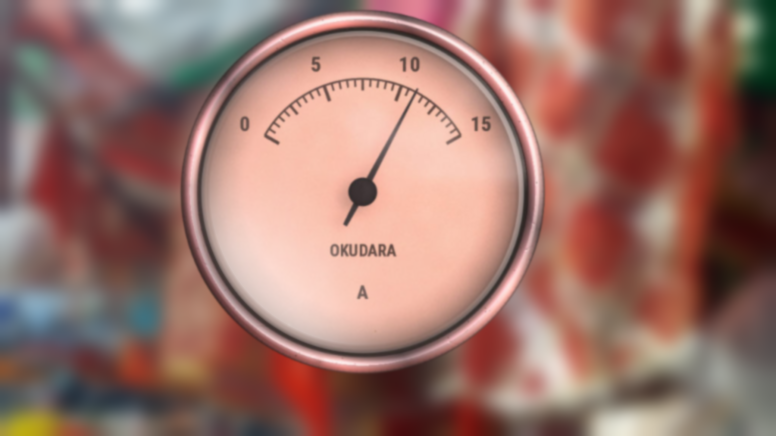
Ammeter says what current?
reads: 11 A
